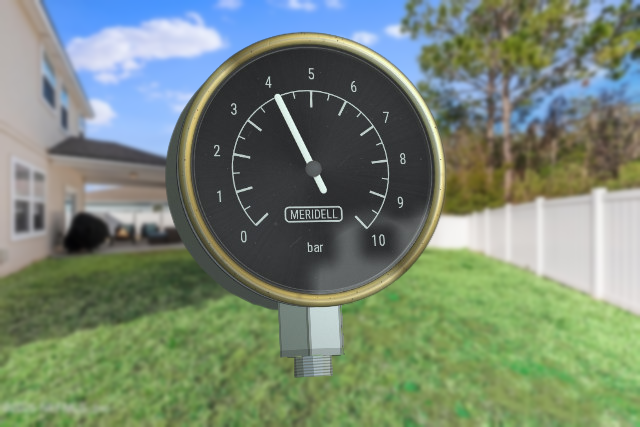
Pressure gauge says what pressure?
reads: 4 bar
